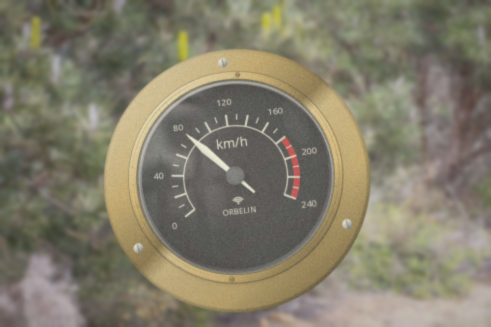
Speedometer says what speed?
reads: 80 km/h
